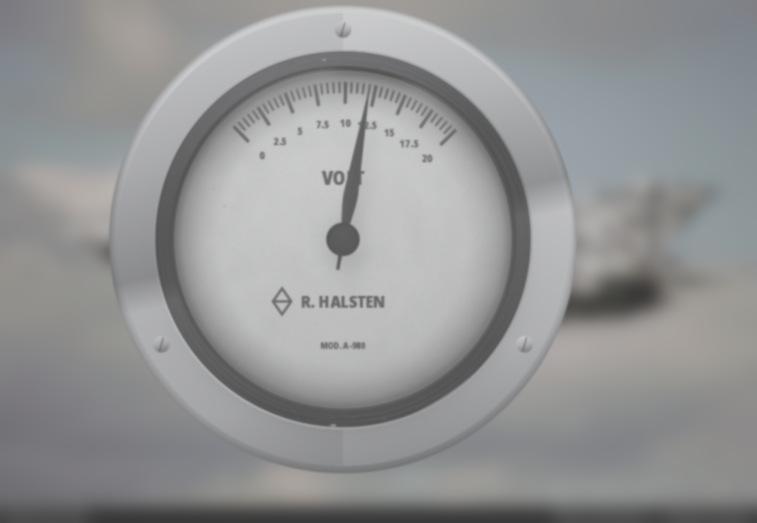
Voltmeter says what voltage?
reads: 12 V
